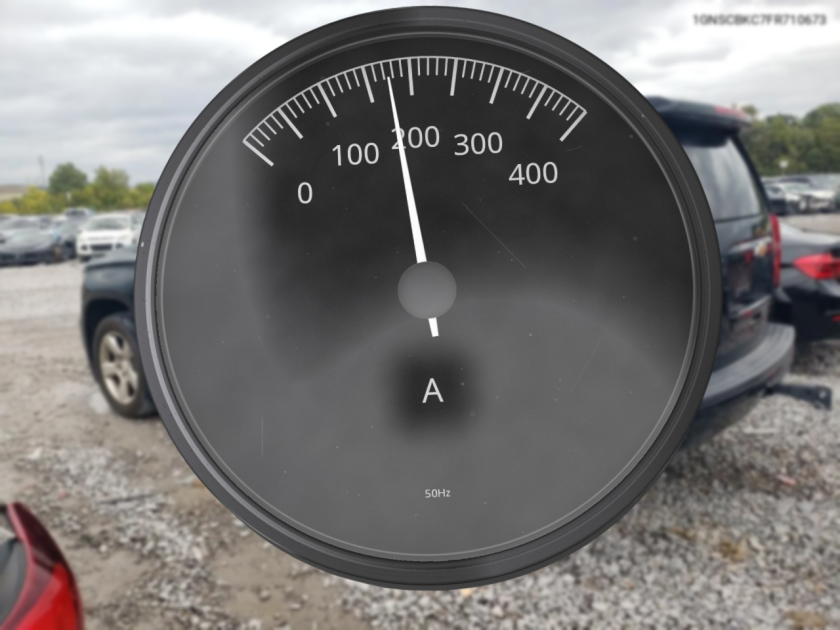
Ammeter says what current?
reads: 175 A
